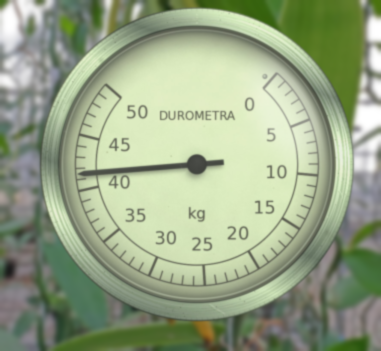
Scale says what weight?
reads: 41.5 kg
